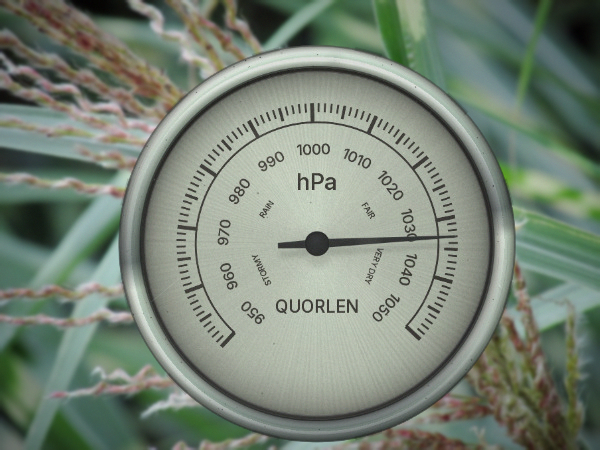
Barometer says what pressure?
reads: 1033 hPa
